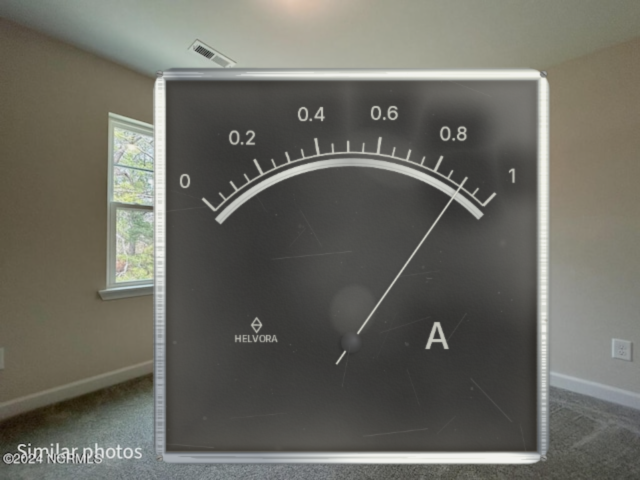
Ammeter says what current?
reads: 0.9 A
